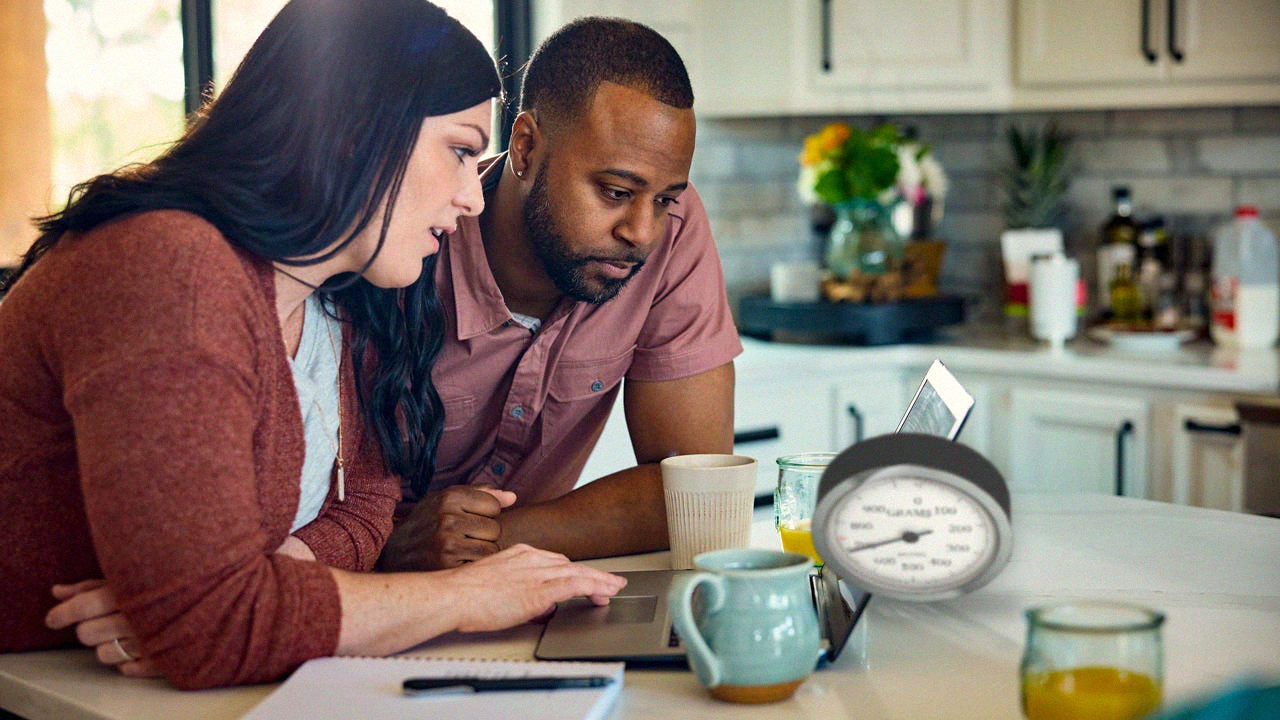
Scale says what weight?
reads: 700 g
